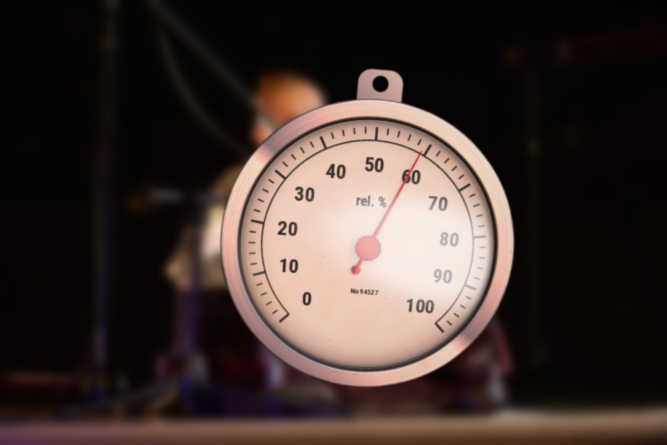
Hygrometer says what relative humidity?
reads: 59 %
